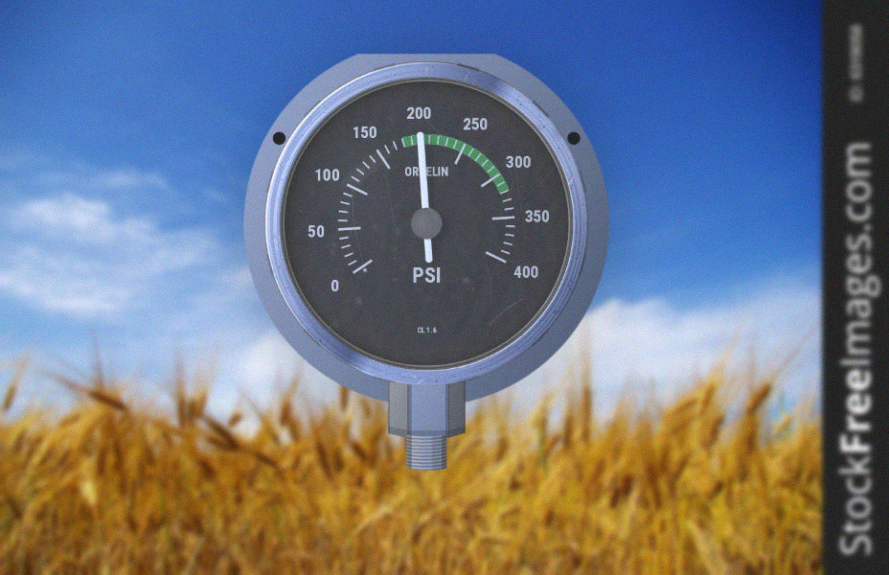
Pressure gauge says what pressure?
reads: 200 psi
